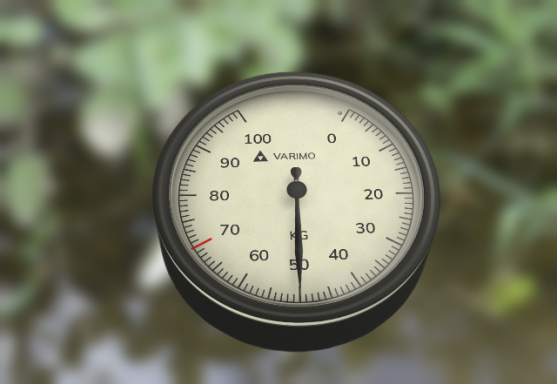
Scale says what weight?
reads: 50 kg
